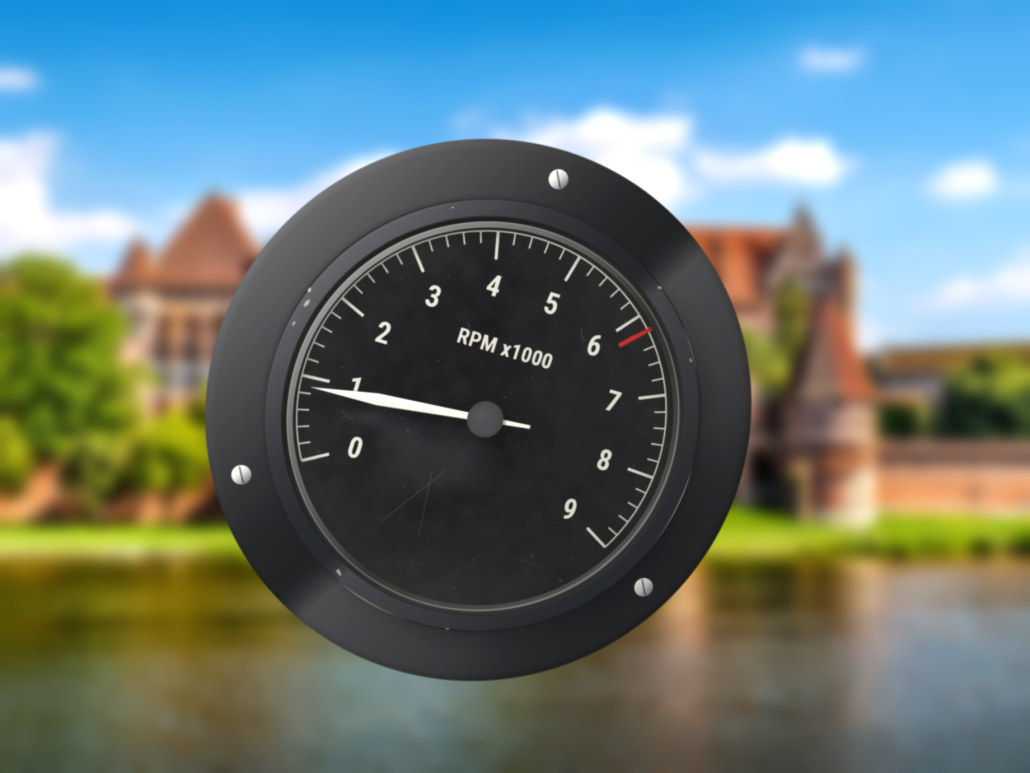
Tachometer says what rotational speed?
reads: 900 rpm
